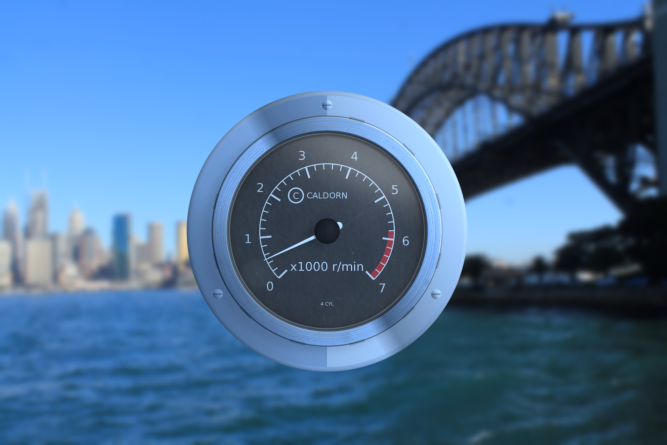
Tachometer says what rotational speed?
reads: 500 rpm
